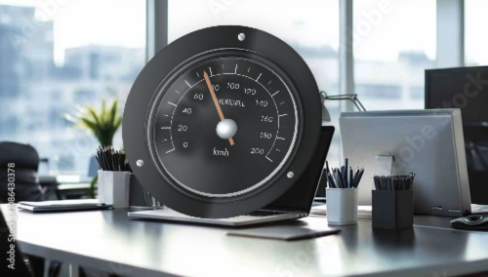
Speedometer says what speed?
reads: 75 km/h
